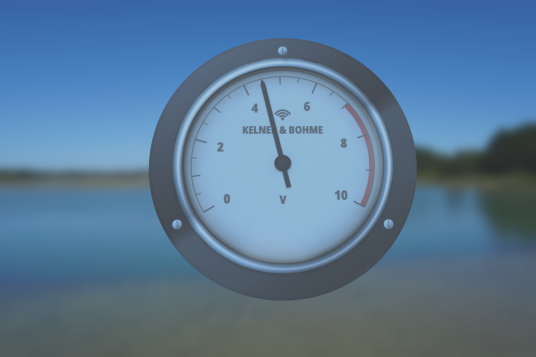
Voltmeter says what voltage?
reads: 4.5 V
